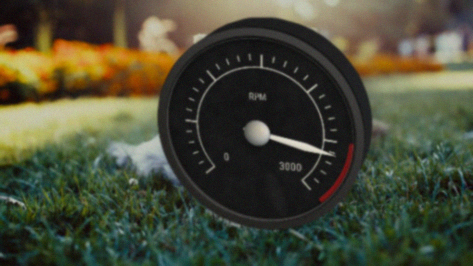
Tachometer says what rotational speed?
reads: 2600 rpm
